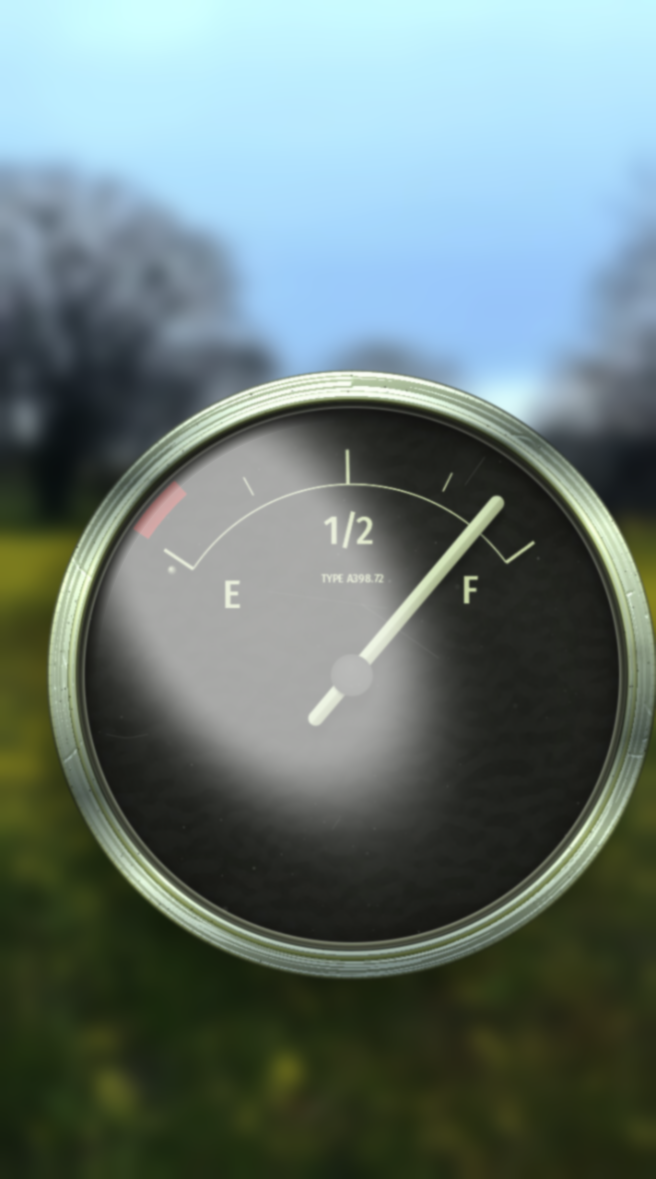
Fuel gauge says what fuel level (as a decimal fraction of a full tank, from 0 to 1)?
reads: 0.875
